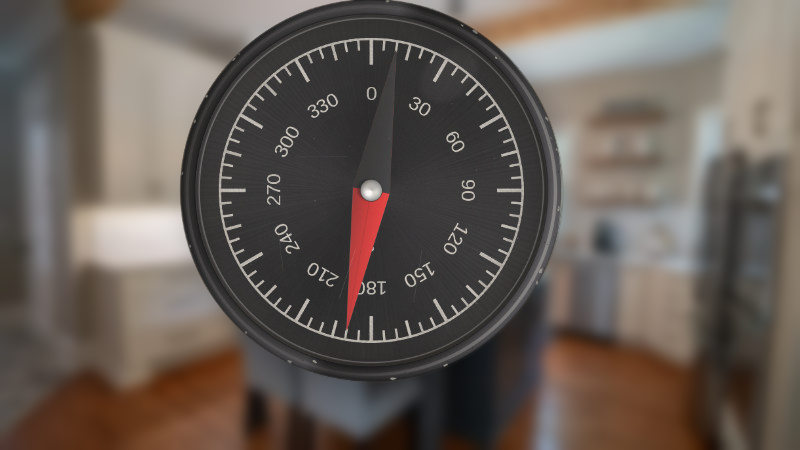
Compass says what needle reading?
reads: 190 °
